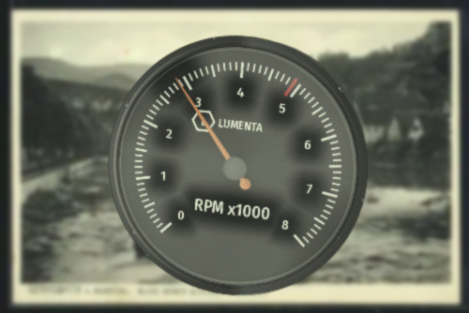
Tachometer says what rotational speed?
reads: 2900 rpm
